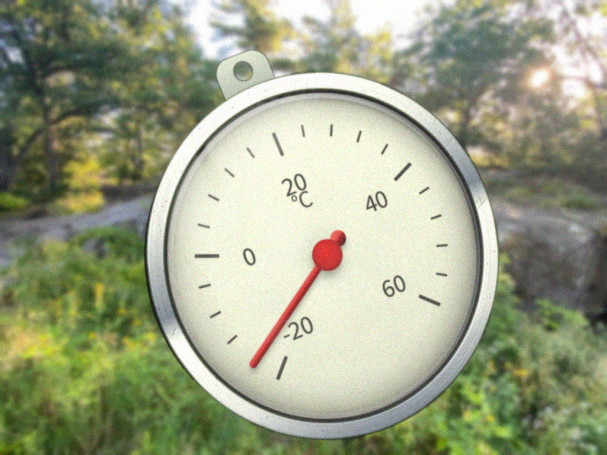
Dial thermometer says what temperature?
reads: -16 °C
